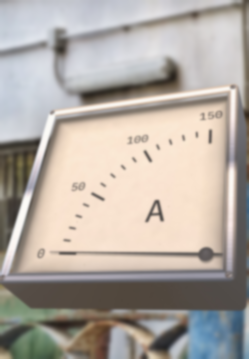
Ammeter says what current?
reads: 0 A
